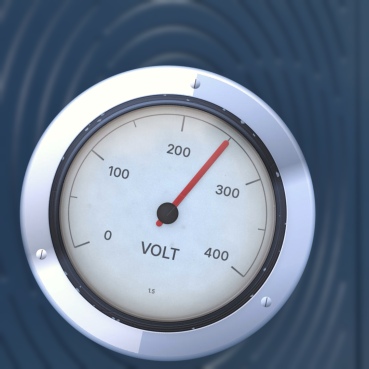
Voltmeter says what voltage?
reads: 250 V
